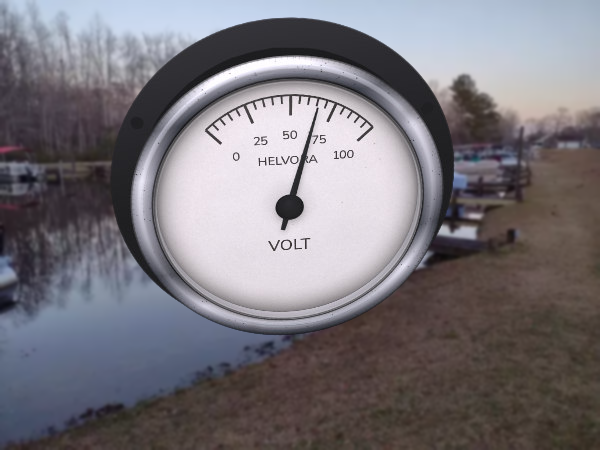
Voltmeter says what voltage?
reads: 65 V
